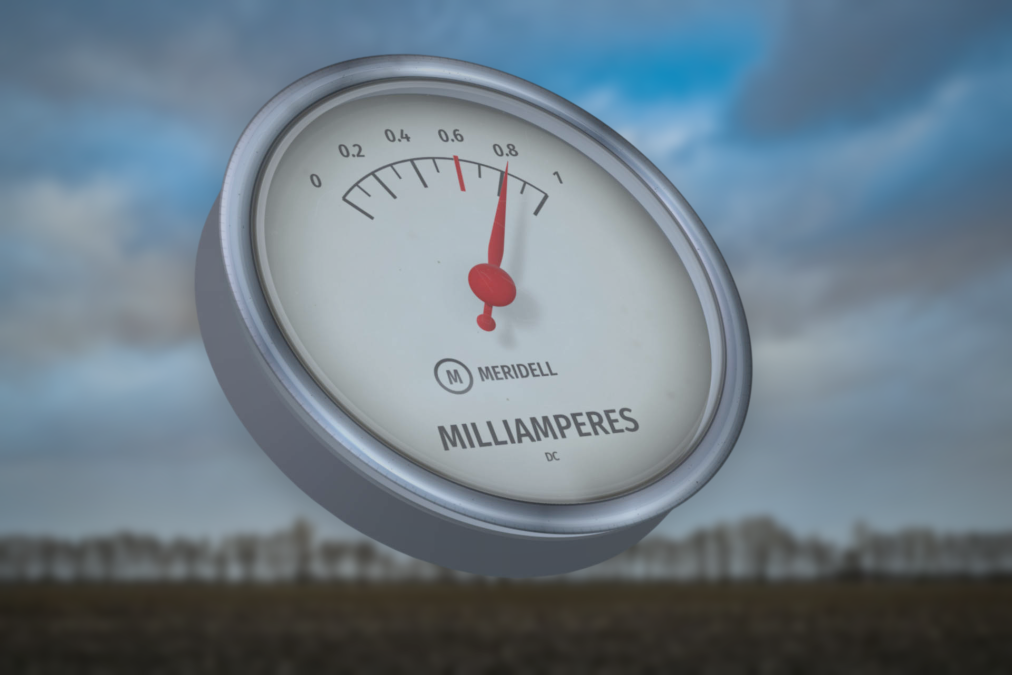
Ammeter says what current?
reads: 0.8 mA
